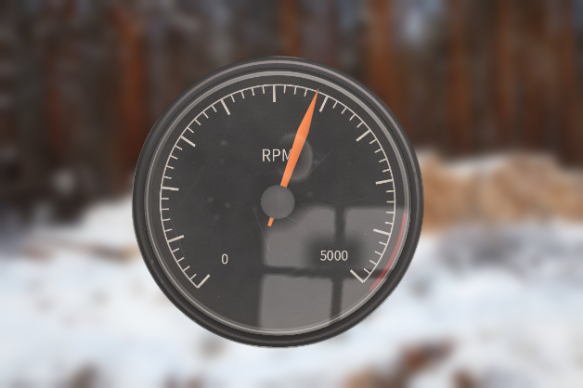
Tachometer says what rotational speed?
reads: 2900 rpm
